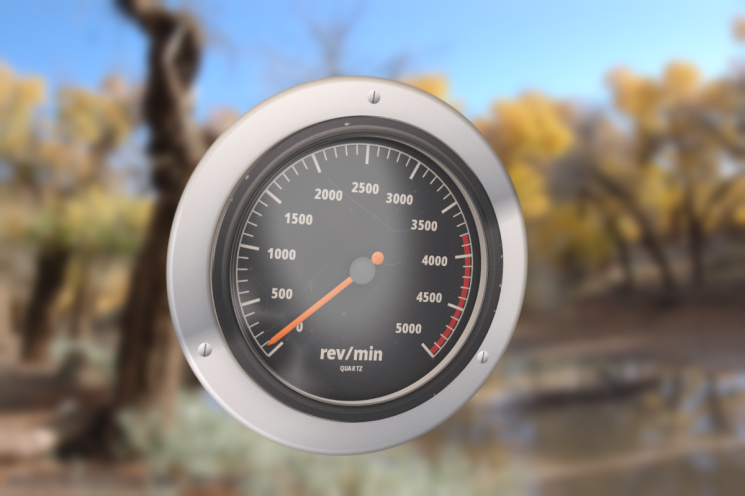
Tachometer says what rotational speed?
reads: 100 rpm
